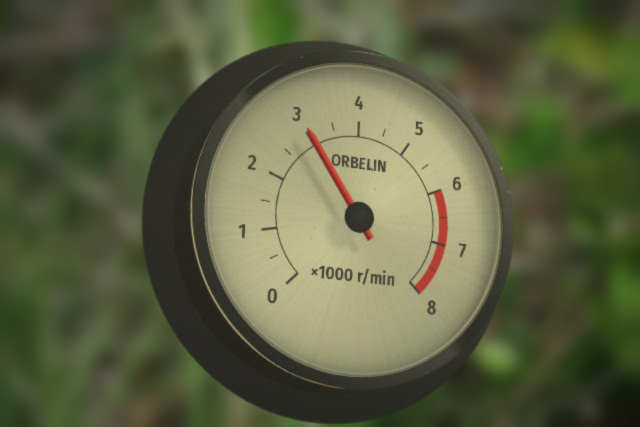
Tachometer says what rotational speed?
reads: 3000 rpm
